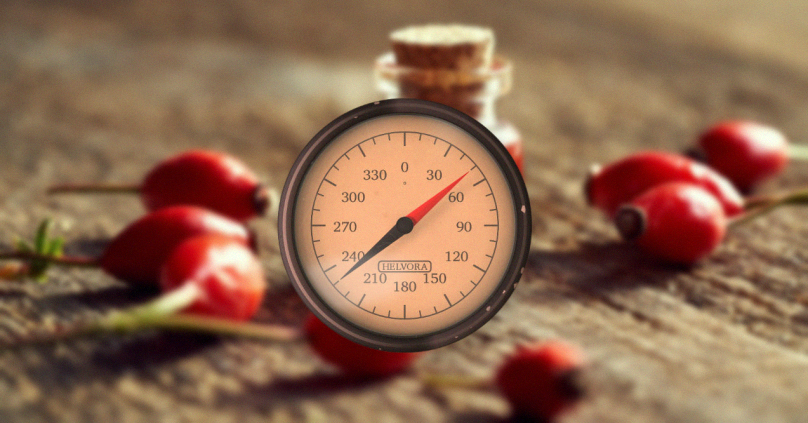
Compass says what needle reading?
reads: 50 °
